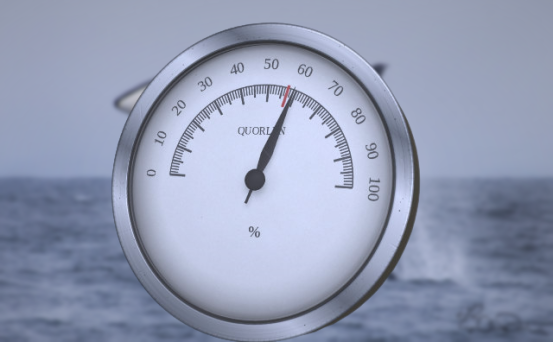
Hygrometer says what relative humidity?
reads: 60 %
